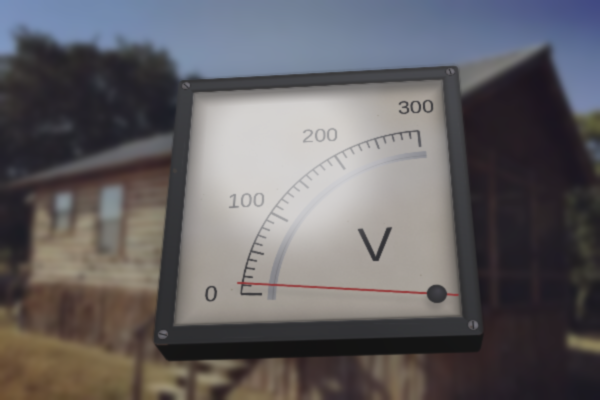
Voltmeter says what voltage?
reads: 10 V
